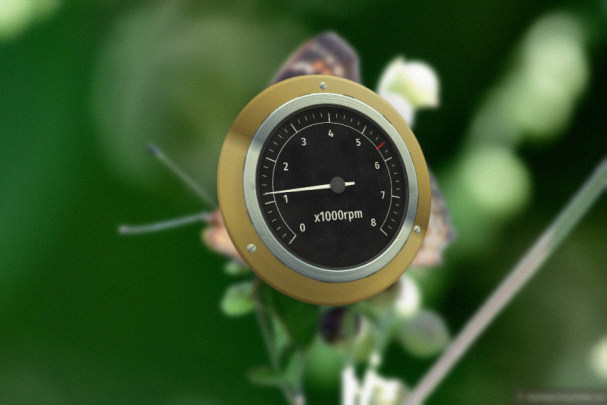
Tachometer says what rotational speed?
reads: 1200 rpm
